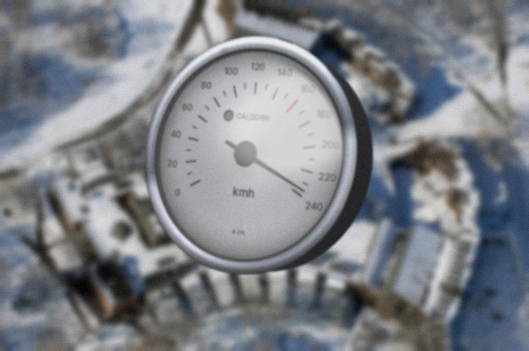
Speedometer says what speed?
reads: 235 km/h
